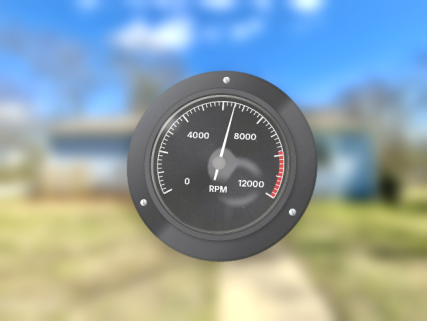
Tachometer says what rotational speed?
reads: 6600 rpm
